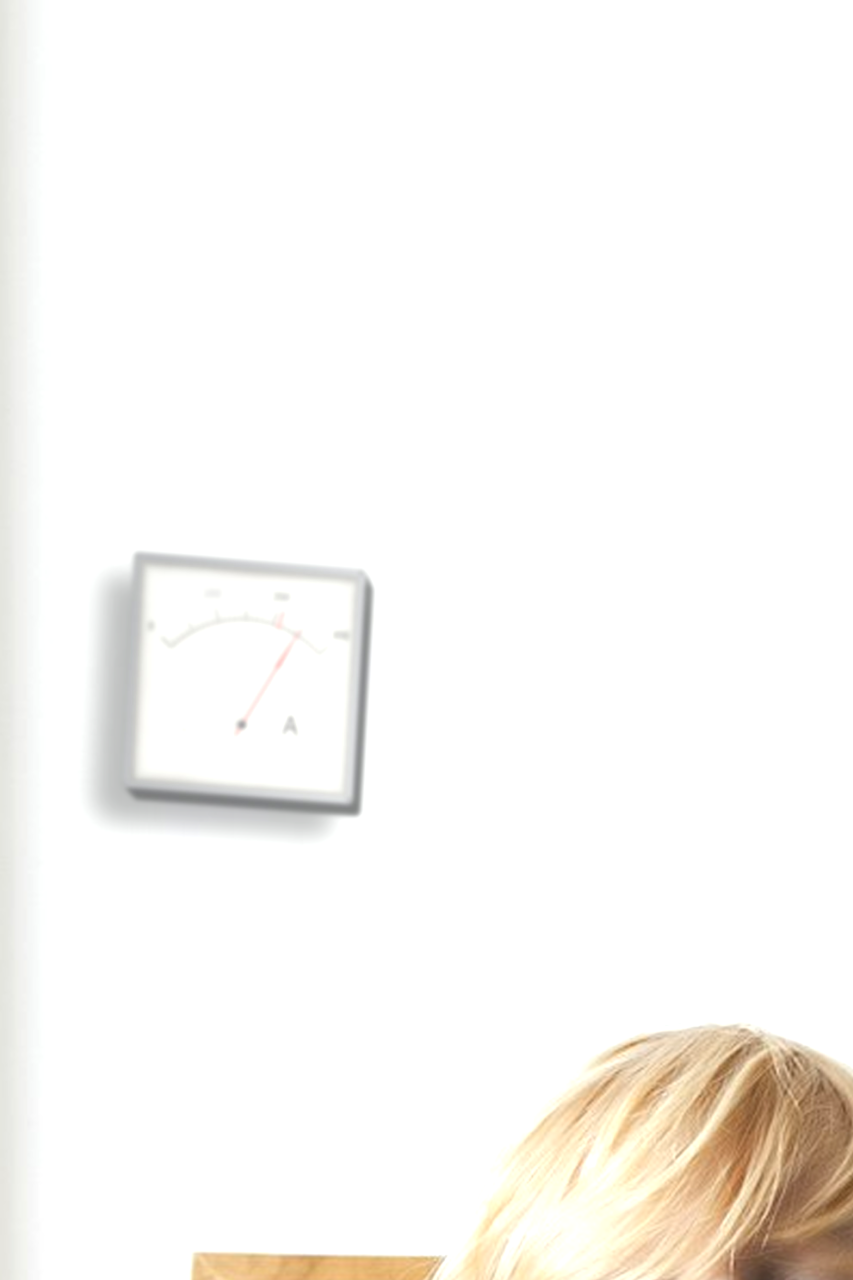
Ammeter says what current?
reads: 250 A
